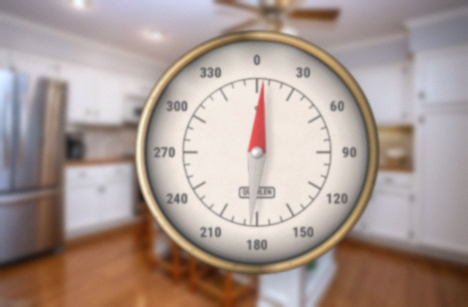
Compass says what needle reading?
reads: 5 °
